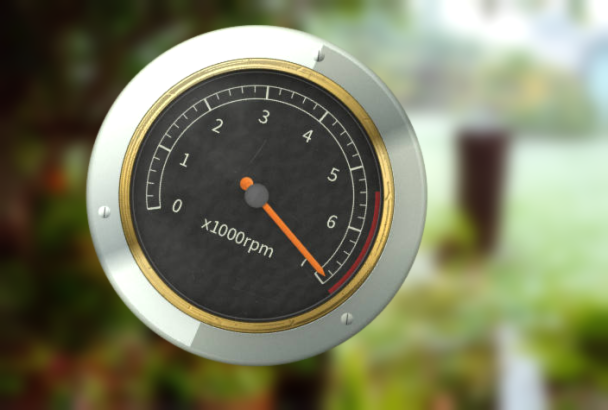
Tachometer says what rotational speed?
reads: 6900 rpm
